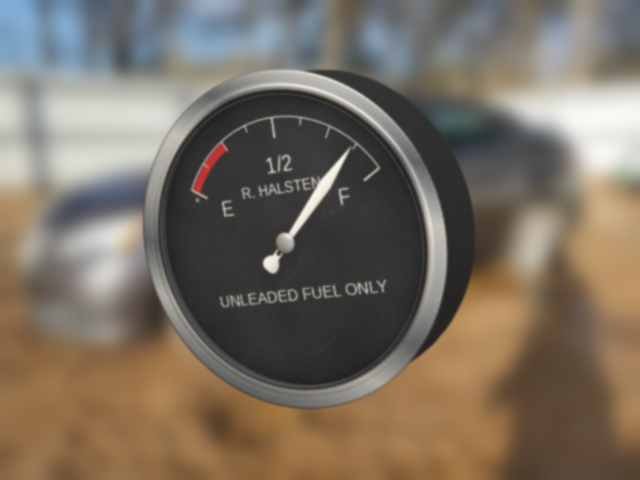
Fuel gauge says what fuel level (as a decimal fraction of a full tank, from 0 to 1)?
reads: 0.875
